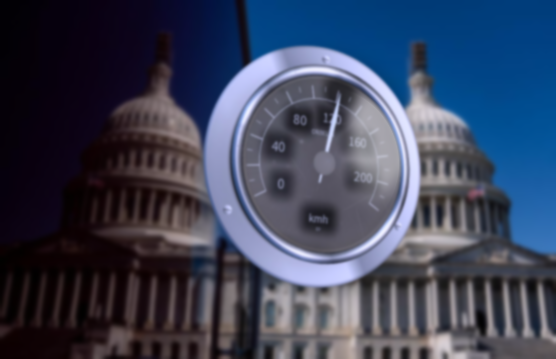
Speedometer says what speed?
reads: 120 km/h
